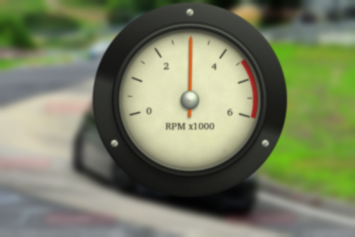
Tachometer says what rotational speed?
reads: 3000 rpm
